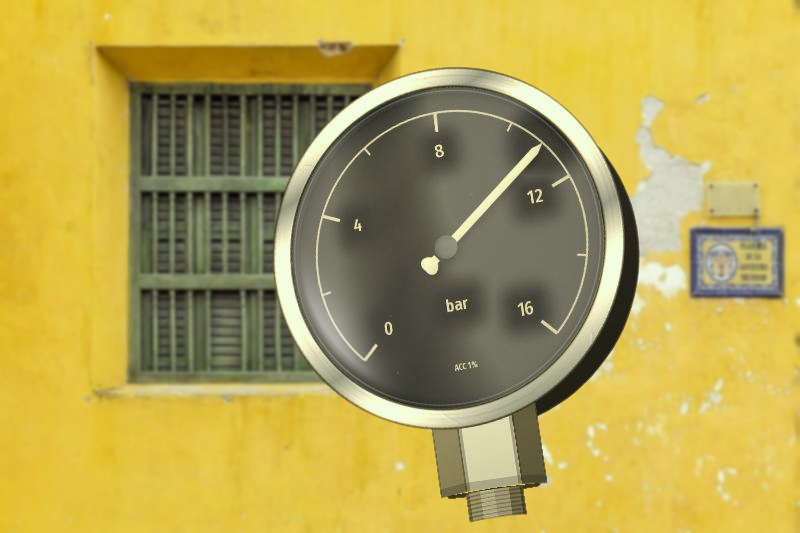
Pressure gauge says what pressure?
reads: 11 bar
